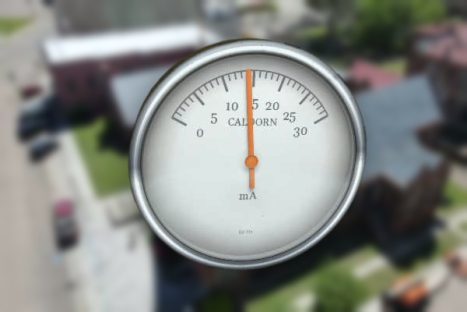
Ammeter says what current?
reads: 14 mA
